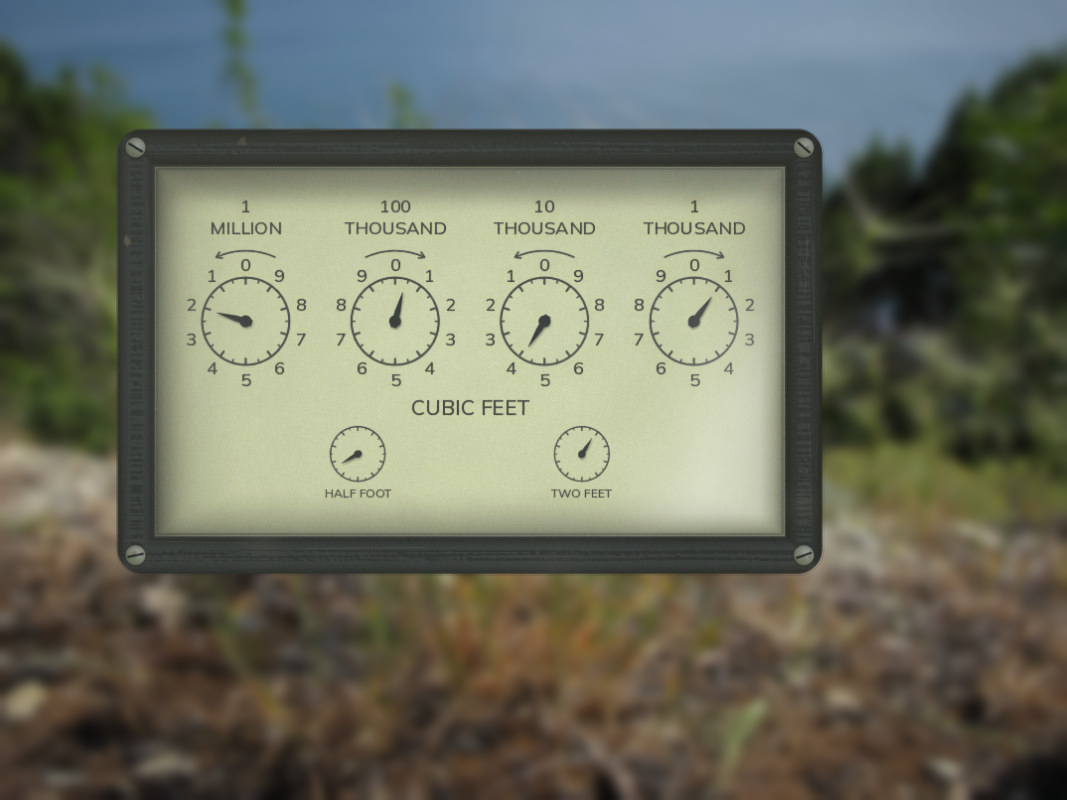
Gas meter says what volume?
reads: 204100 ft³
